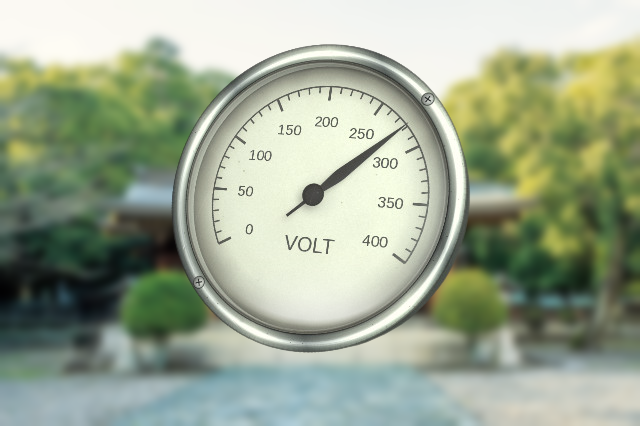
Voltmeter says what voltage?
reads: 280 V
